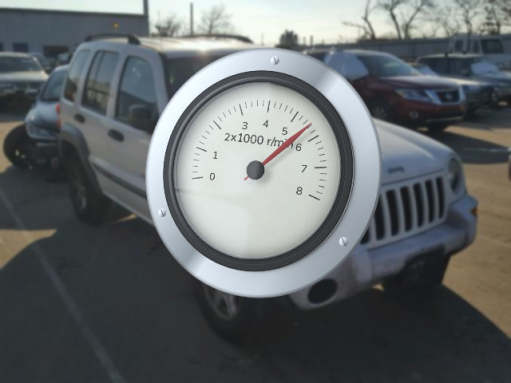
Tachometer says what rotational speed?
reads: 5600 rpm
